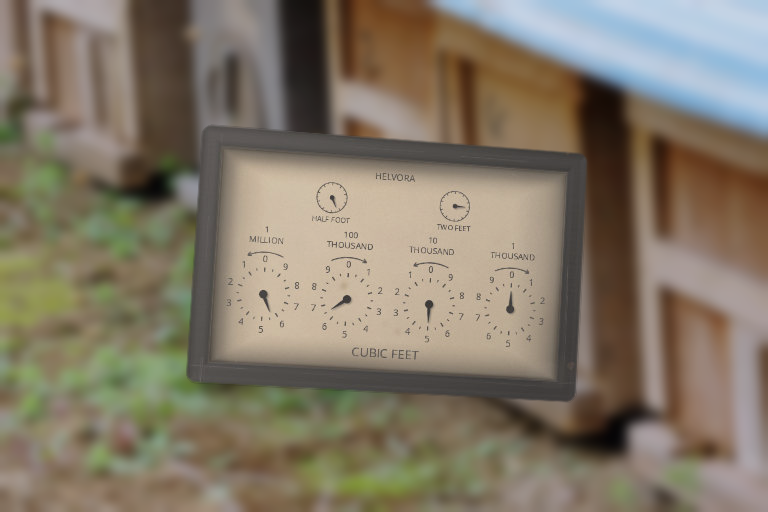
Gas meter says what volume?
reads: 565000 ft³
